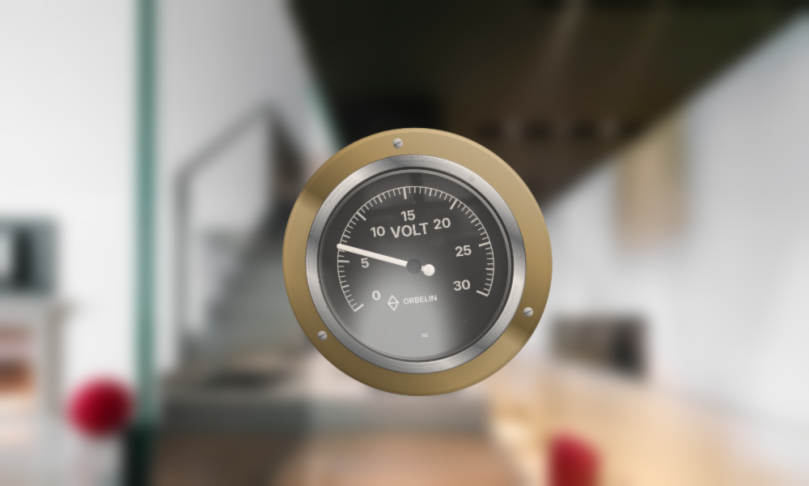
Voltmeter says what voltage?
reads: 6.5 V
